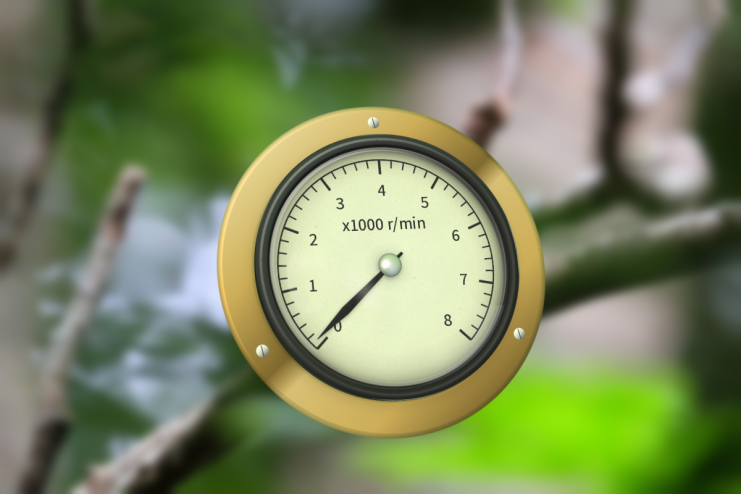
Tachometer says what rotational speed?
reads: 100 rpm
